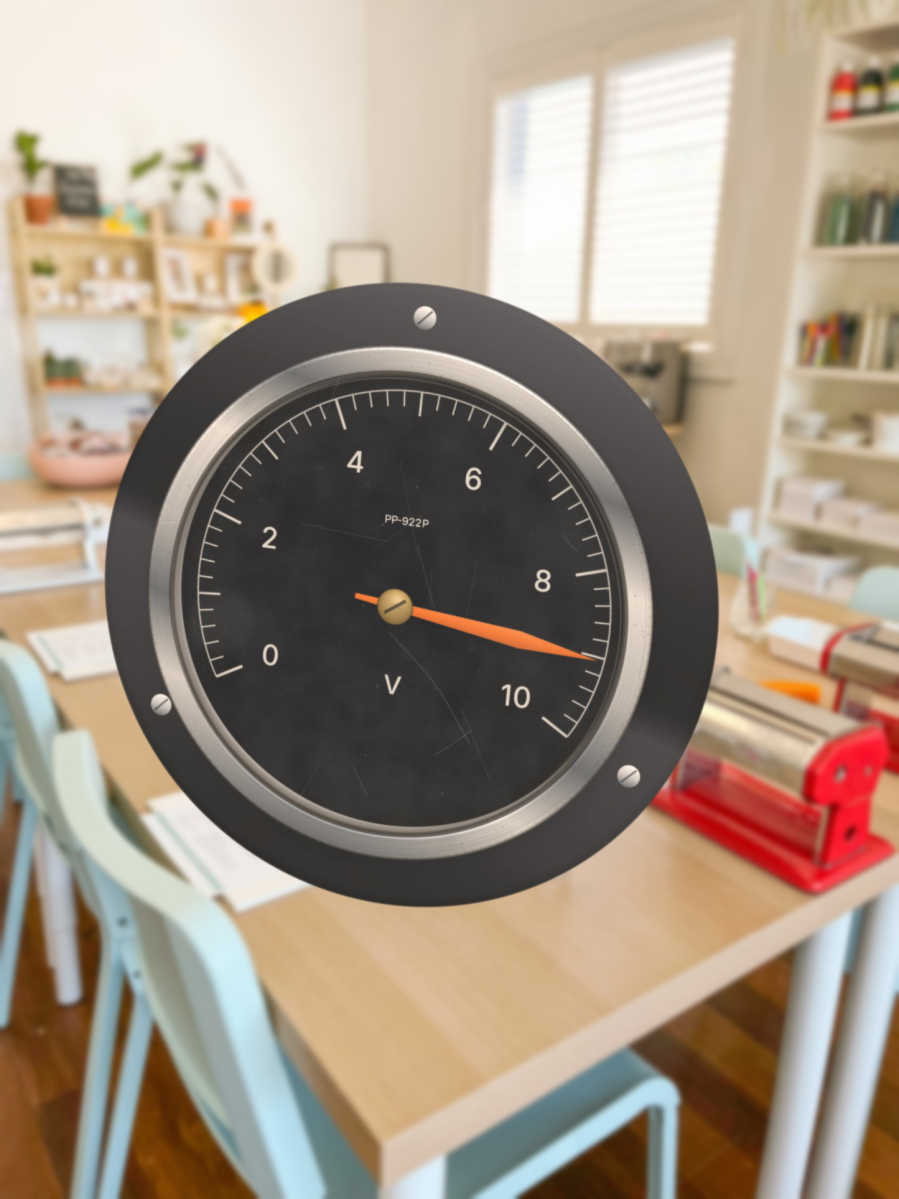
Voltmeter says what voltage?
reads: 9 V
